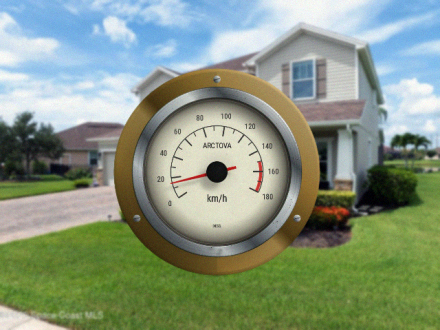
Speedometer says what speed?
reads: 15 km/h
